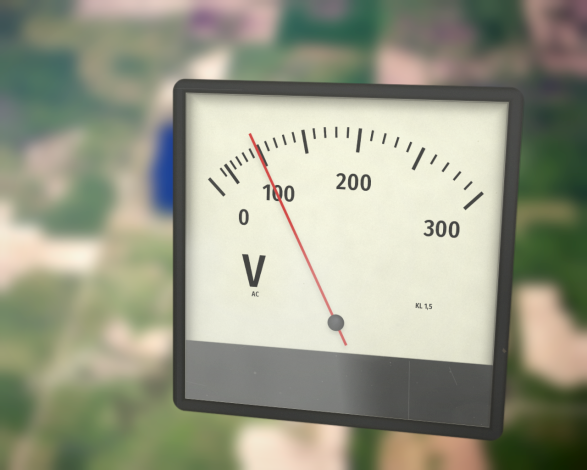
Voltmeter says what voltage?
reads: 100 V
